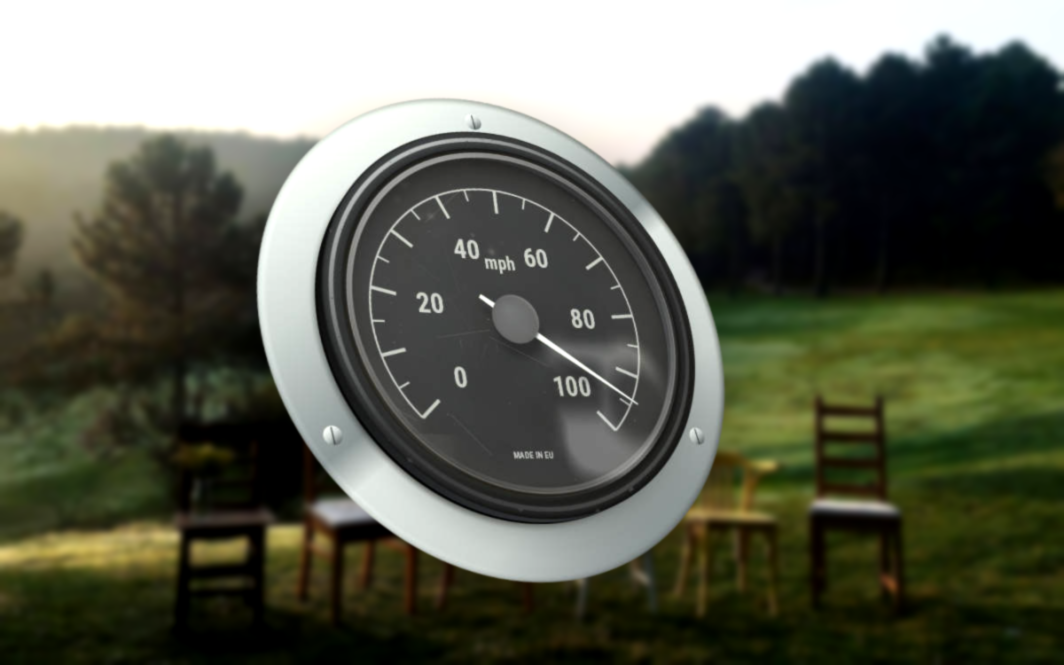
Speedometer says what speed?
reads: 95 mph
